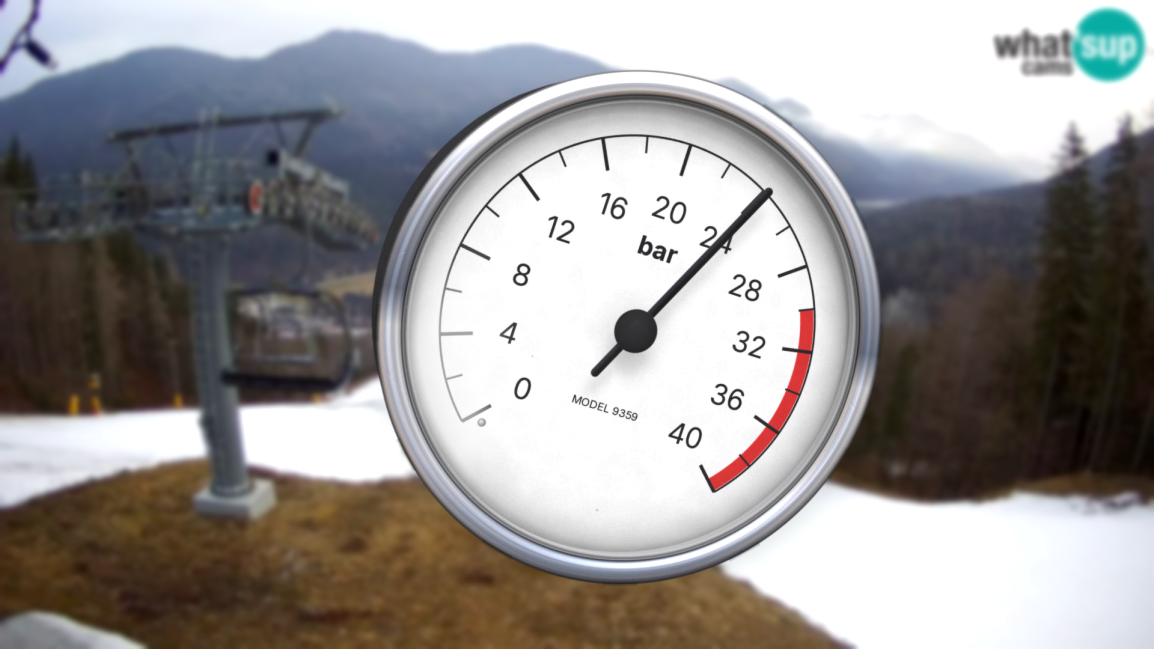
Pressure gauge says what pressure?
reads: 24 bar
